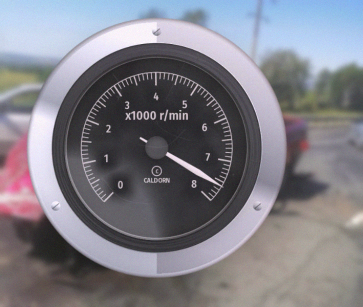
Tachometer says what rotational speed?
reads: 7600 rpm
